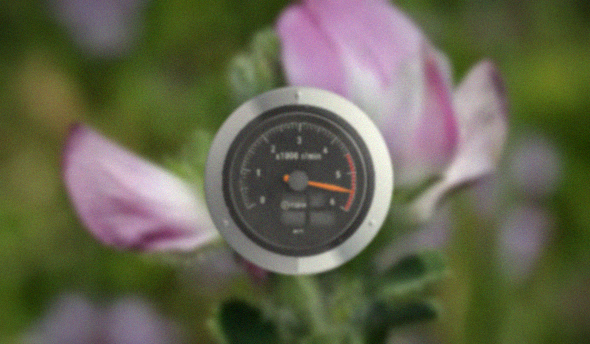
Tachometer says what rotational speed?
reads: 5500 rpm
